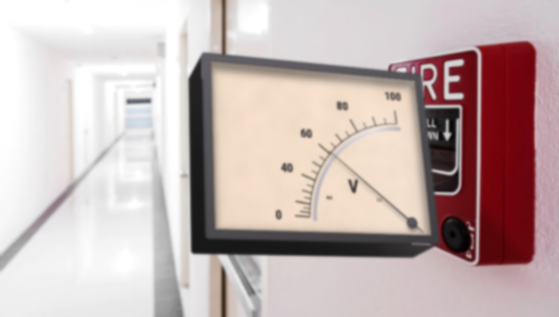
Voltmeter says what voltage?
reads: 60 V
